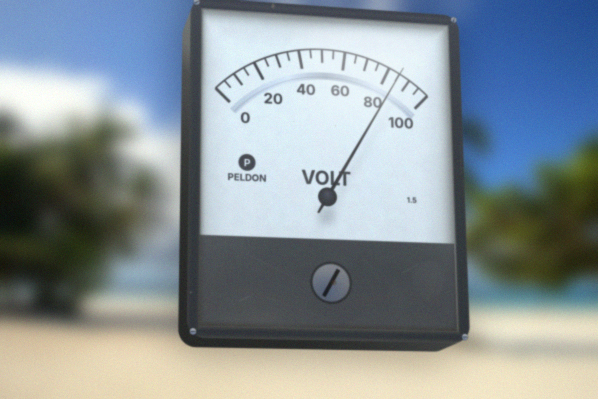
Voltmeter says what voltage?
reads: 85 V
